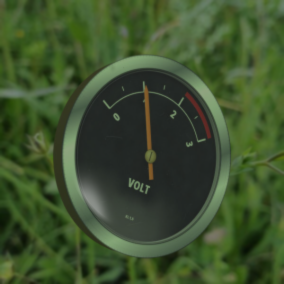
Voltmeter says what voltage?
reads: 1 V
